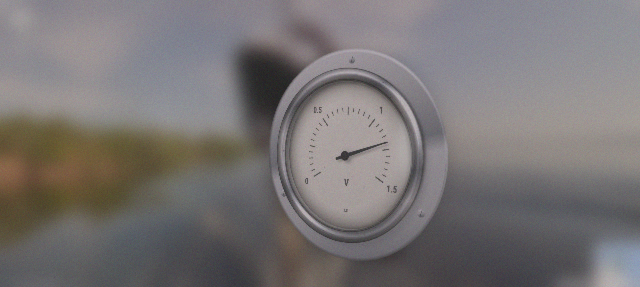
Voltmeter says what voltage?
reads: 1.2 V
